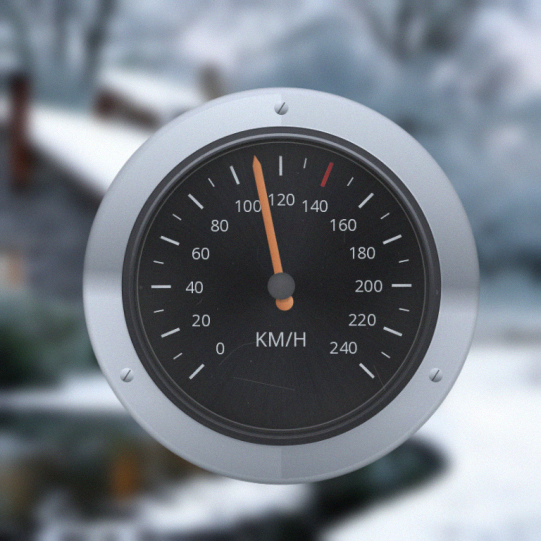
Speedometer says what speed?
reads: 110 km/h
